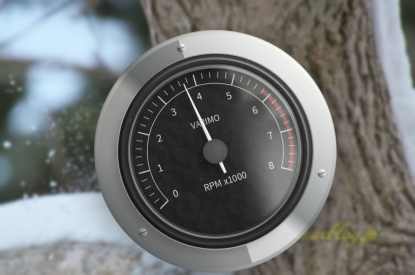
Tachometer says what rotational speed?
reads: 3700 rpm
